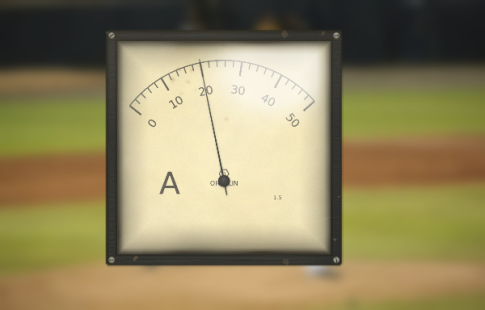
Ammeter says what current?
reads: 20 A
